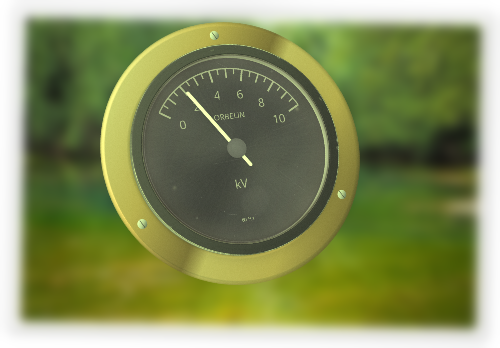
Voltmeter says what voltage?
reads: 2 kV
